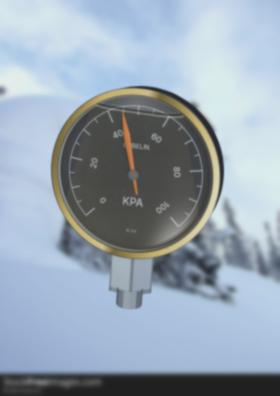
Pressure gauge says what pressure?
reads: 45 kPa
